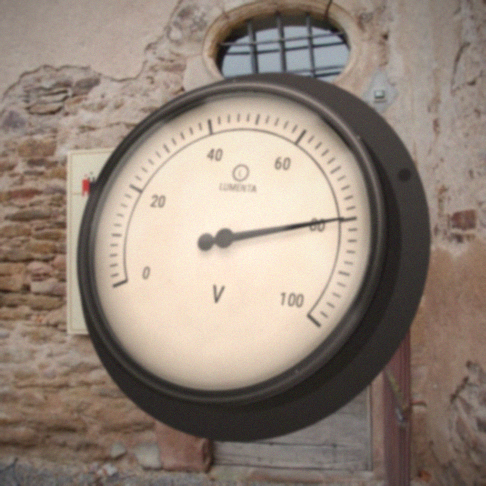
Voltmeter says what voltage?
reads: 80 V
